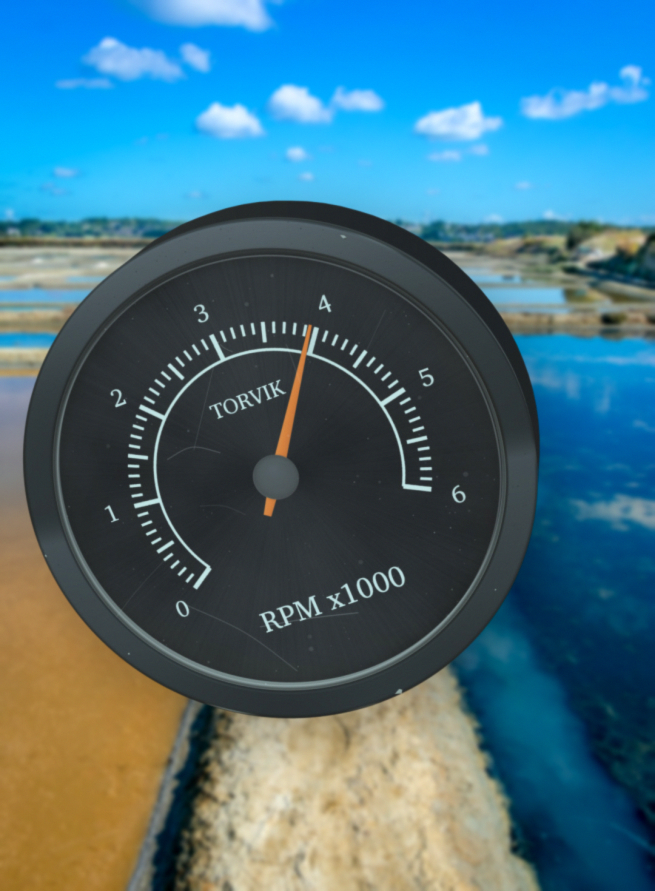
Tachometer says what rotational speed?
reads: 3950 rpm
